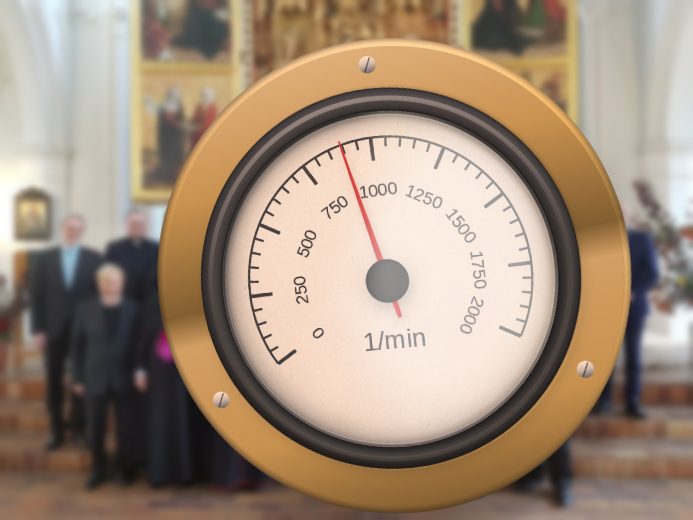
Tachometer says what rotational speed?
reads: 900 rpm
